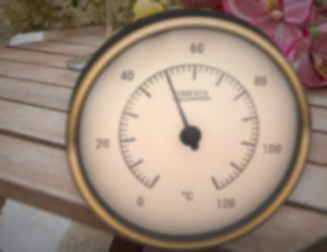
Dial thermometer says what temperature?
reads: 50 °C
